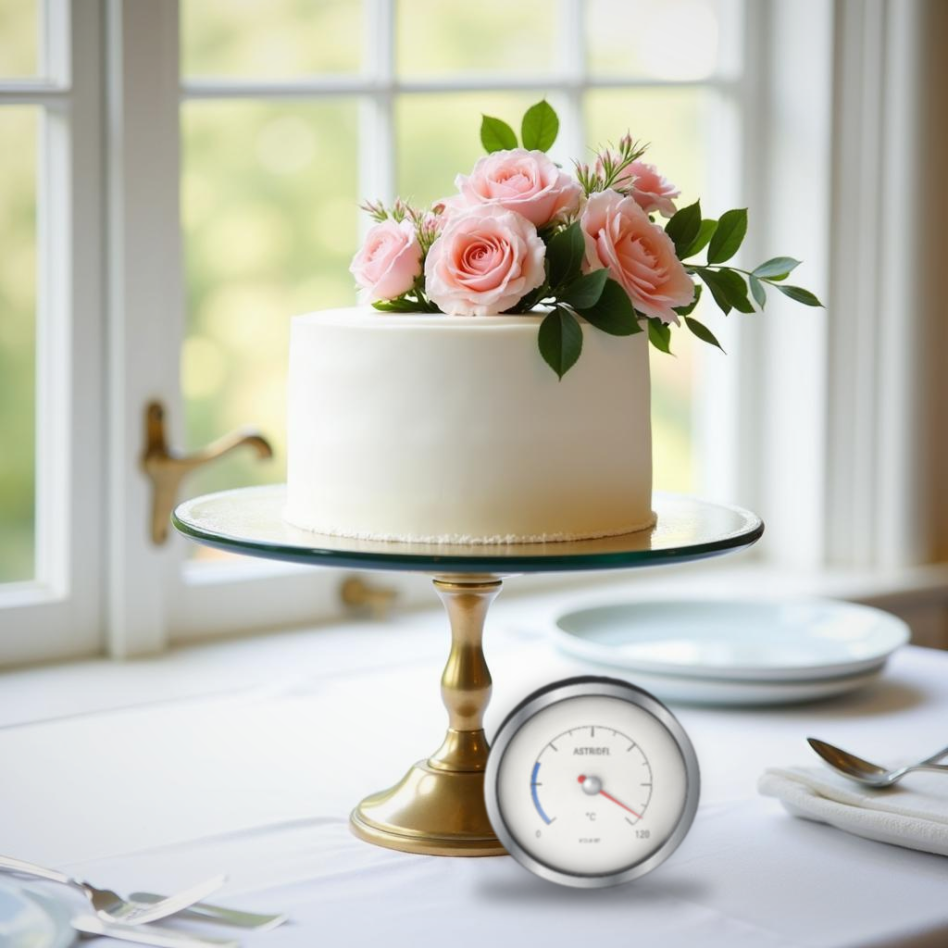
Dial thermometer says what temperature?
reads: 115 °C
